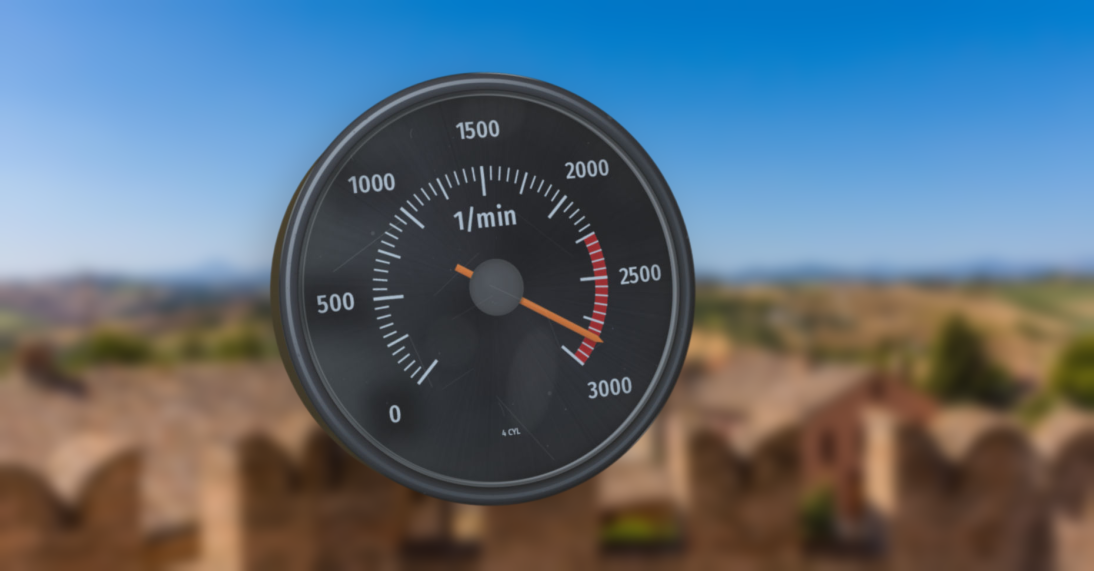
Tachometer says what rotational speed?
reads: 2850 rpm
